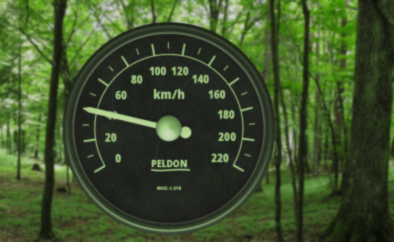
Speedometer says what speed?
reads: 40 km/h
